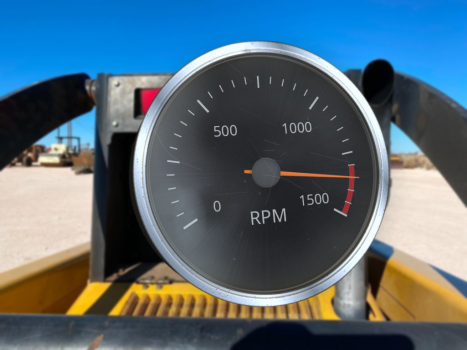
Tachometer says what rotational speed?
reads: 1350 rpm
